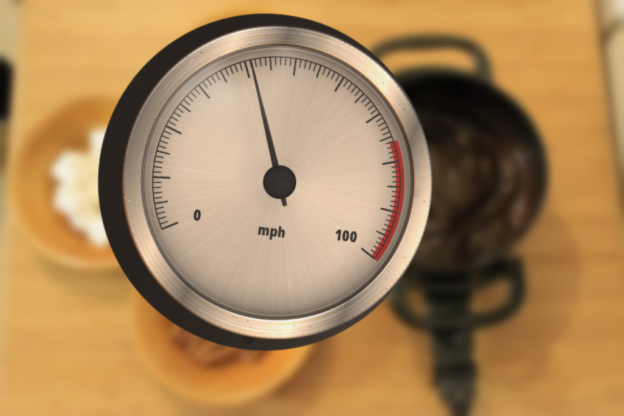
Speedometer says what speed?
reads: 41 mph
